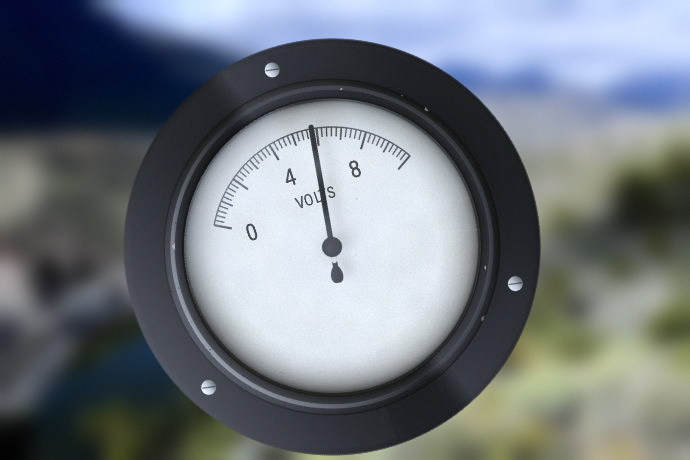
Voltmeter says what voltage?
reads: 5.8 V
